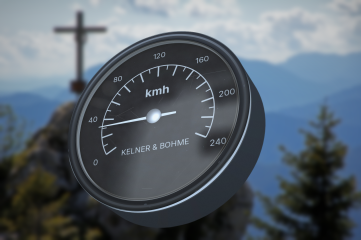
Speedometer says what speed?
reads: 30 km/h
